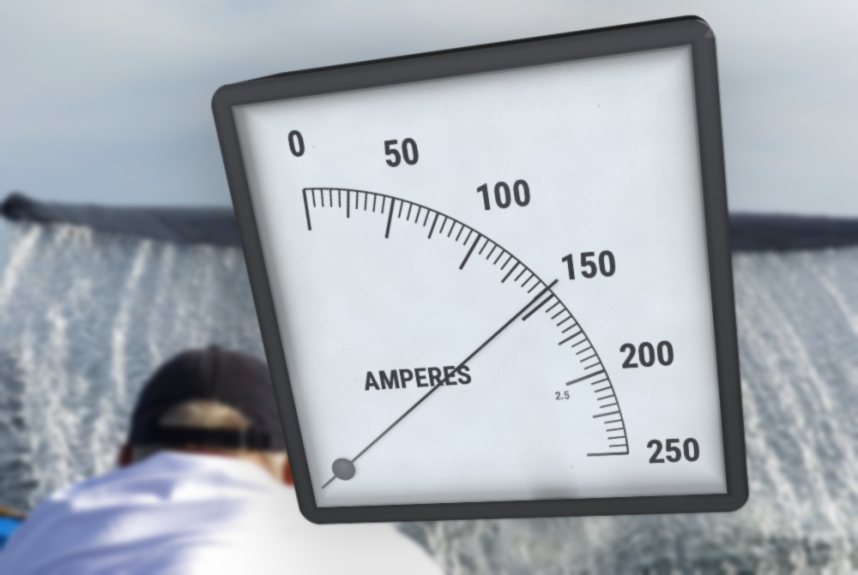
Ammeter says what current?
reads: 145 A
